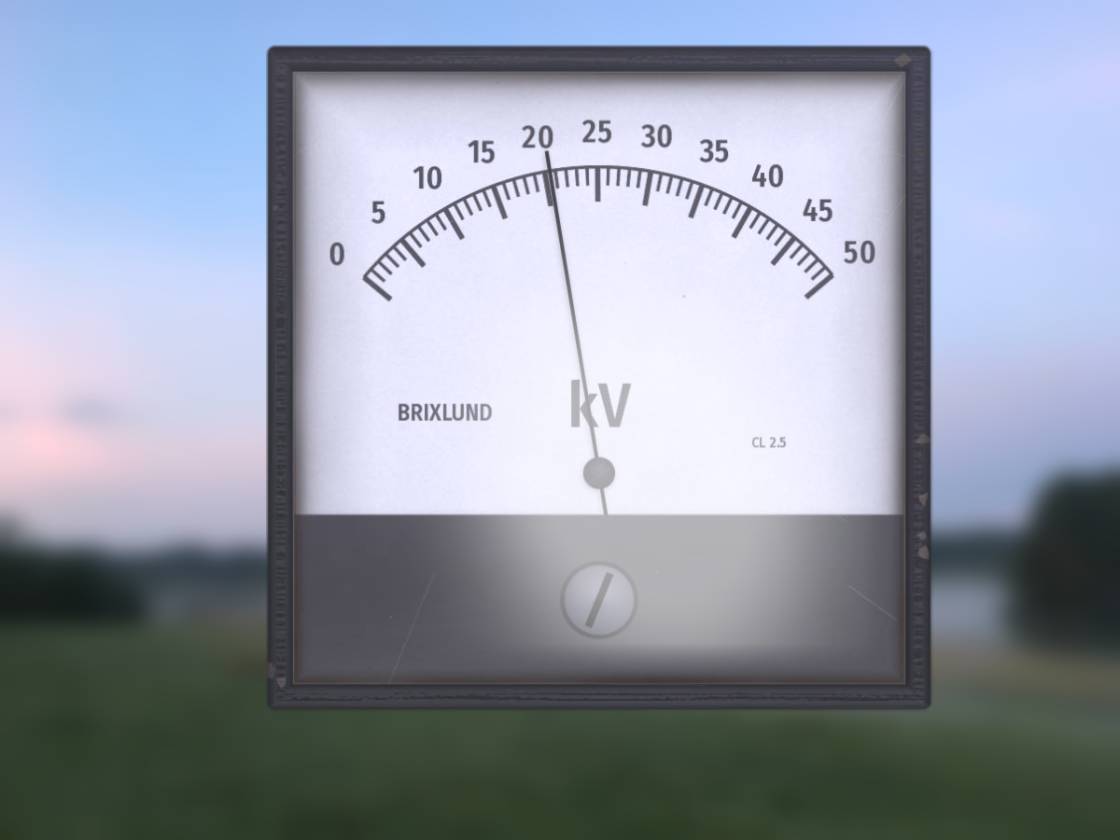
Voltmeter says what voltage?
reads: 20.5 kV
